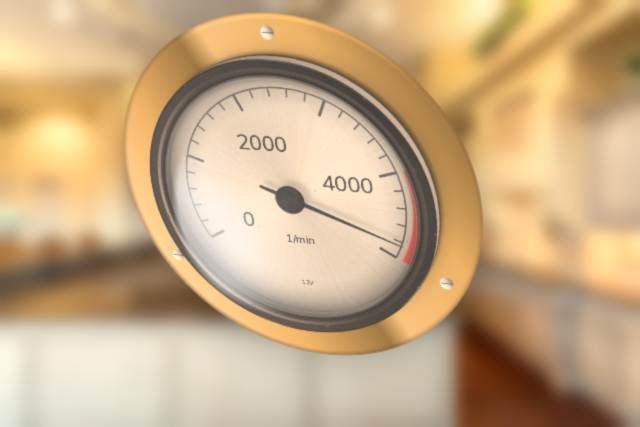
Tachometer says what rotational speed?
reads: 4800 rpm
